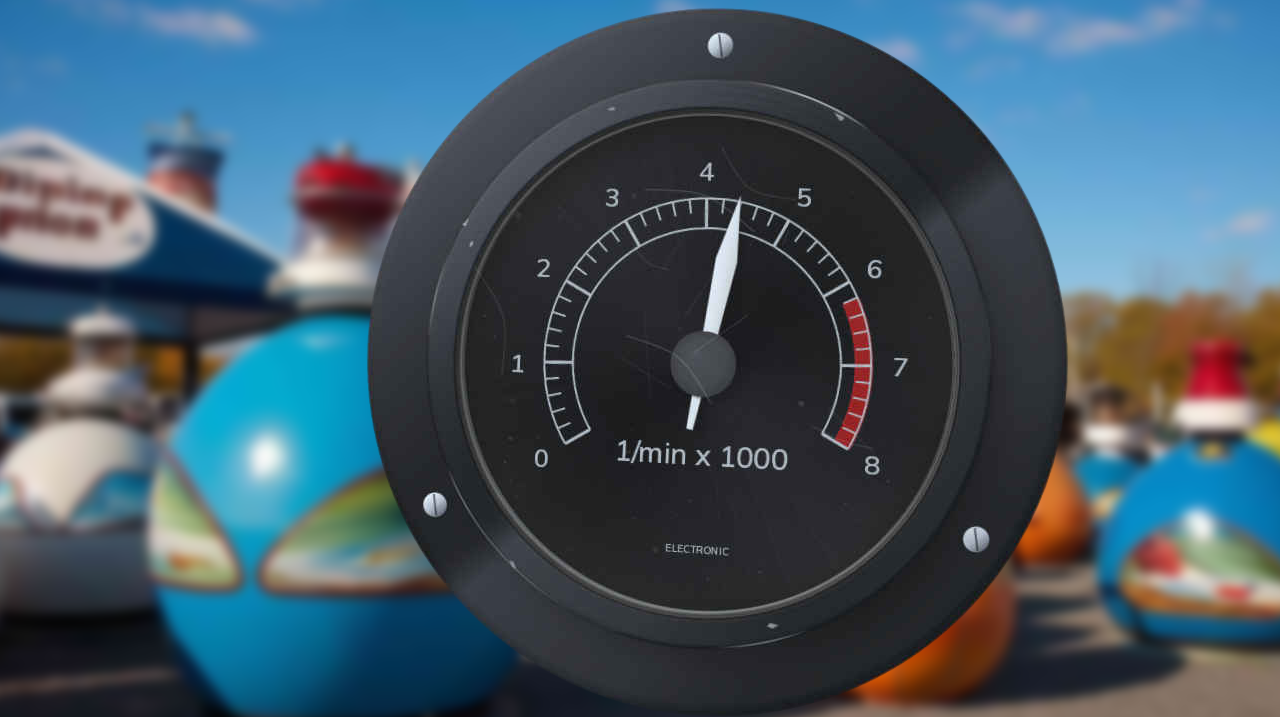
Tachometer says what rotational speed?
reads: 4400 rpm
